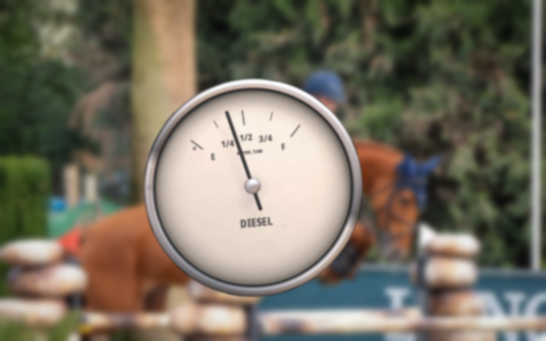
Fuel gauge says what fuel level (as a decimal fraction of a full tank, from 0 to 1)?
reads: 0.375
